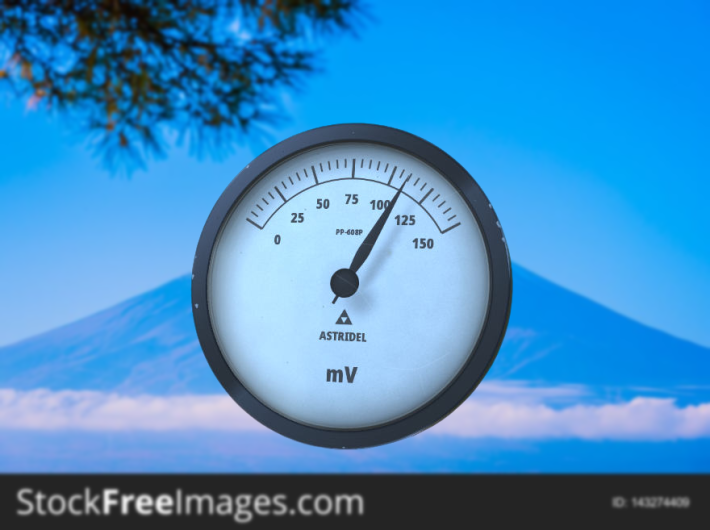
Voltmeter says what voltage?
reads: 110 mV
